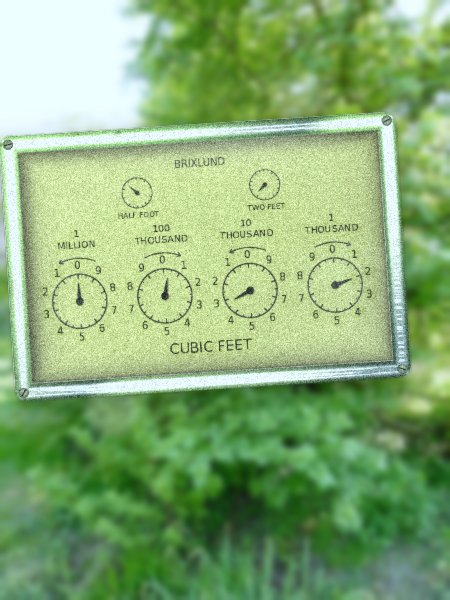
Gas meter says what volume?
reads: 3200 ft³
